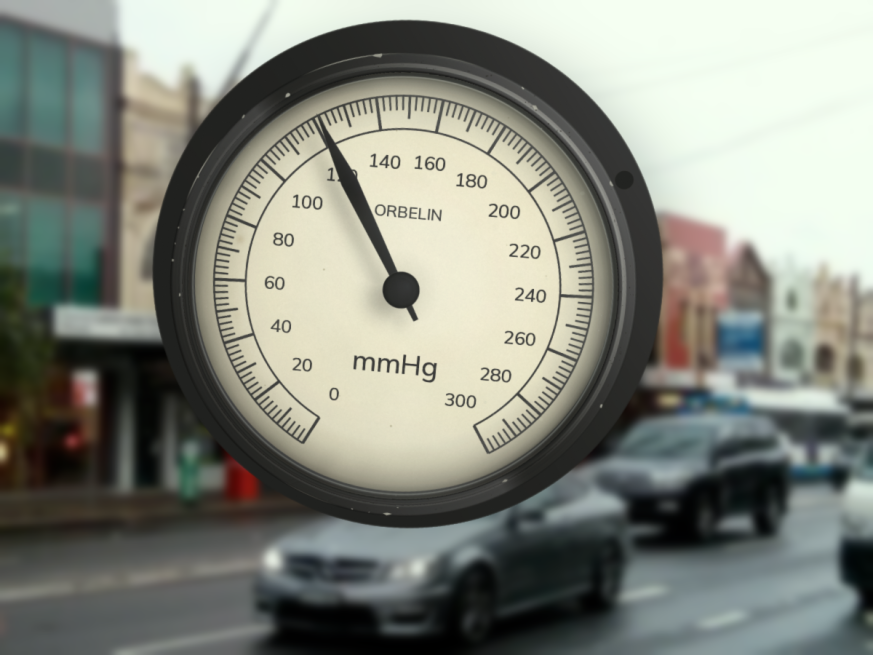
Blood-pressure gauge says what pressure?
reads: 122 mmHg
